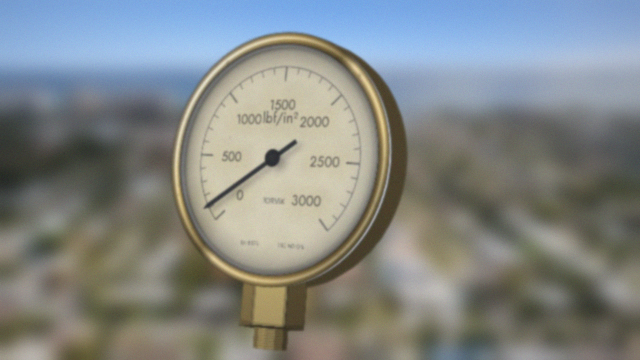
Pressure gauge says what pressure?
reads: 100 psi
